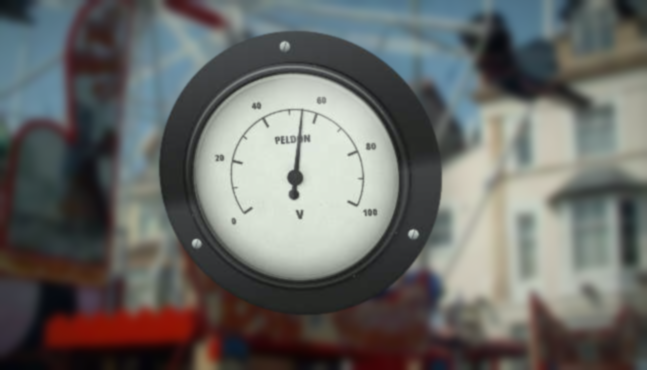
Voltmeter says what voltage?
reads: 55 V
